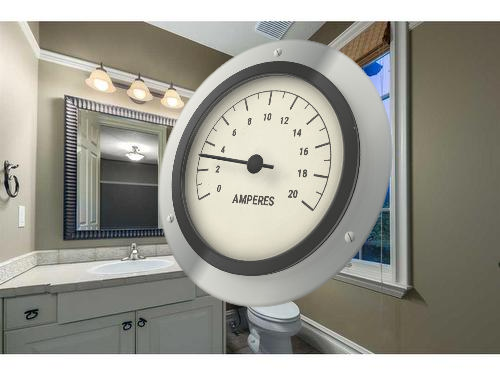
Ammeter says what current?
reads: 3 A
